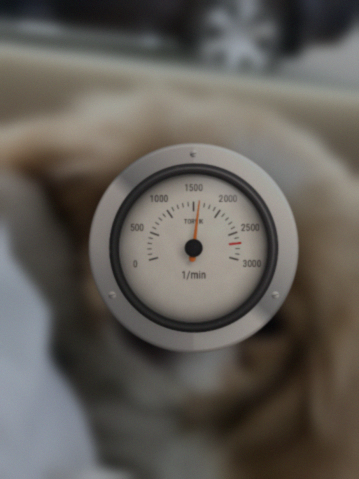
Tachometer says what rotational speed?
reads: 1600 rpm
